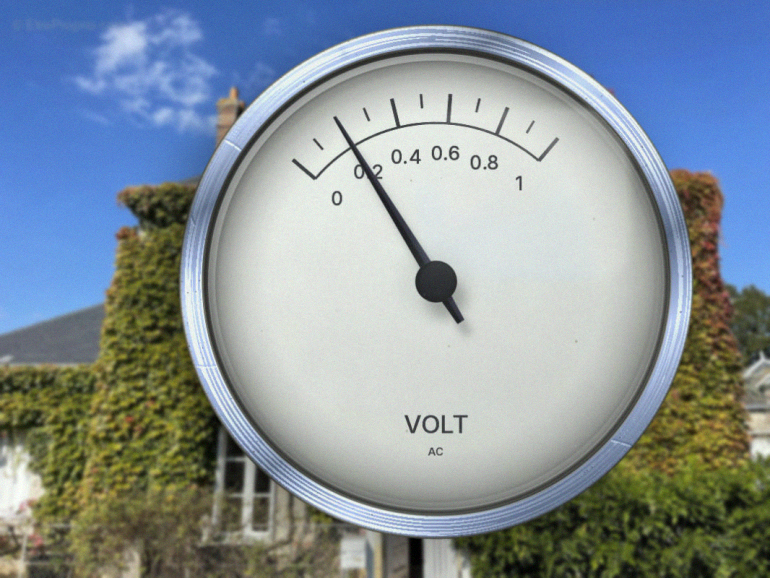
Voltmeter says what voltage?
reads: 0.2 V
